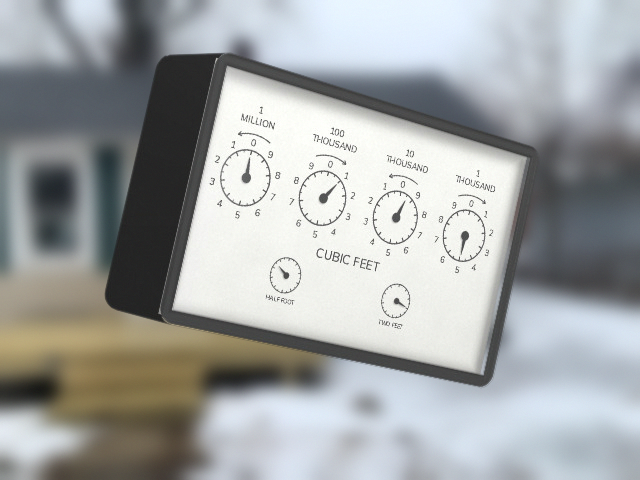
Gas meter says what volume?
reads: 9500 ft³
